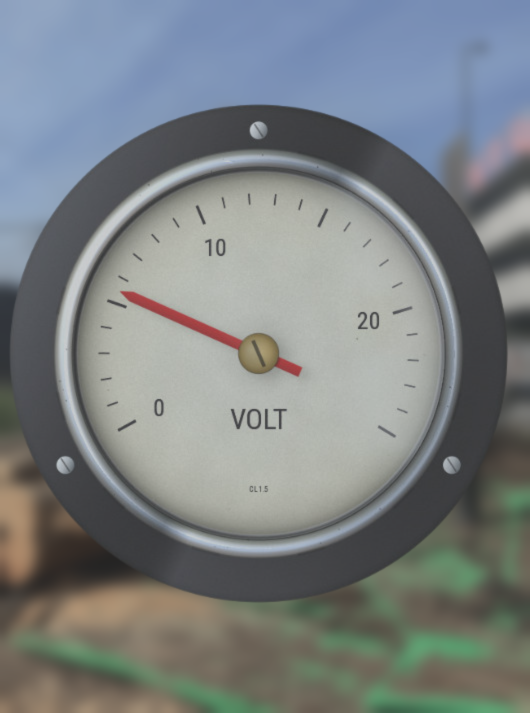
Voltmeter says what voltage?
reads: 5.5 V
